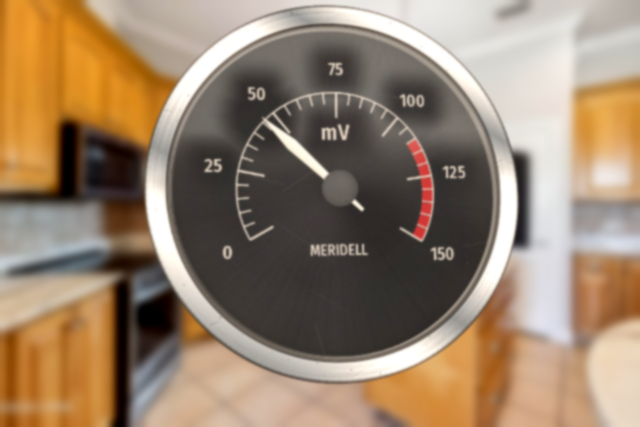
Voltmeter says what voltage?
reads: 45 mV
